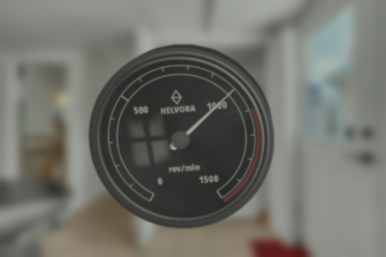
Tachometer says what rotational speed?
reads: 1000 rpm
